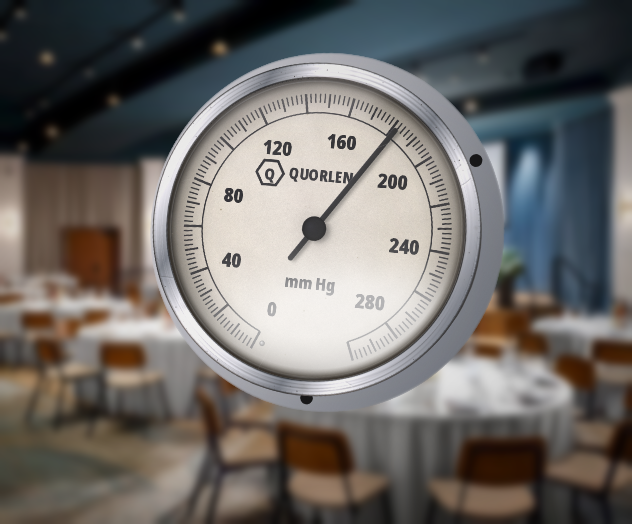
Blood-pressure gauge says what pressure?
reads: 182 mmHg
